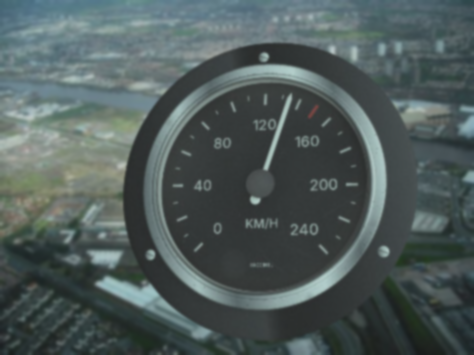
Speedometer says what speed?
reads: 135 km/h
